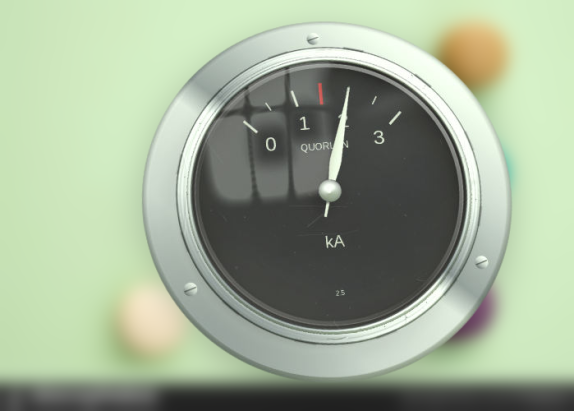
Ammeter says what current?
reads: 2 kA
